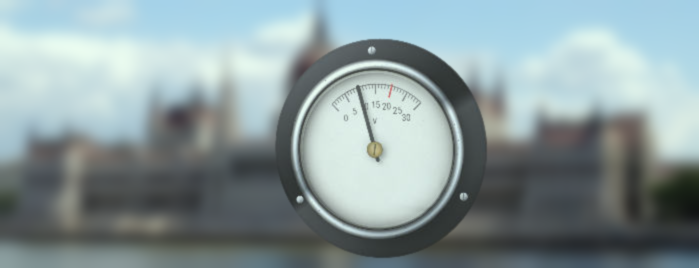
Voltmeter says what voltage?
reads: 10 V
